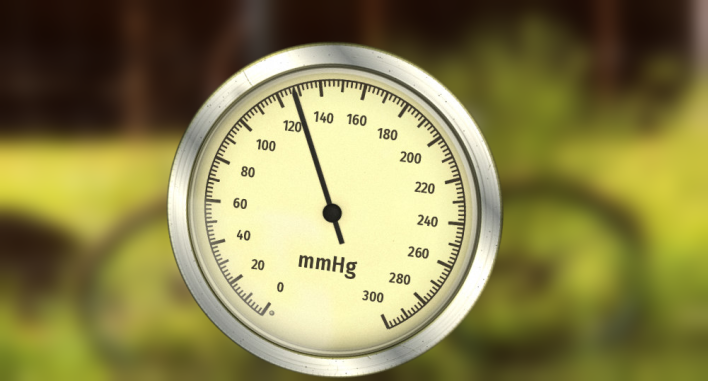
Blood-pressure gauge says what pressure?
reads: 128 mmHg
